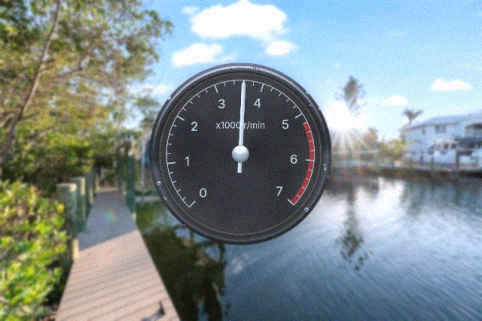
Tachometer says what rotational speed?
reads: 3600 rpm
